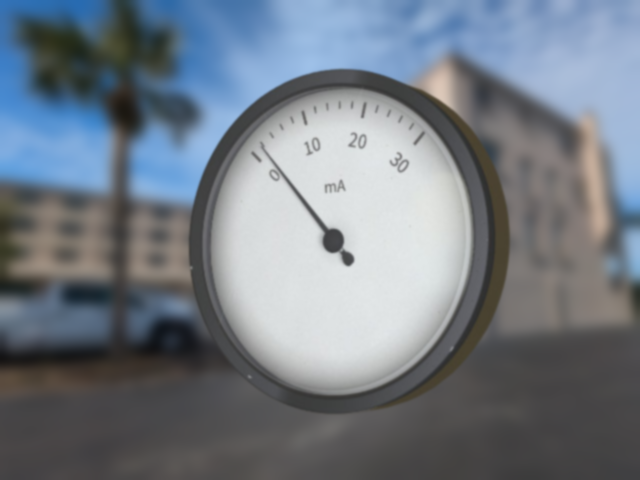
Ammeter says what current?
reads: 2 mA
